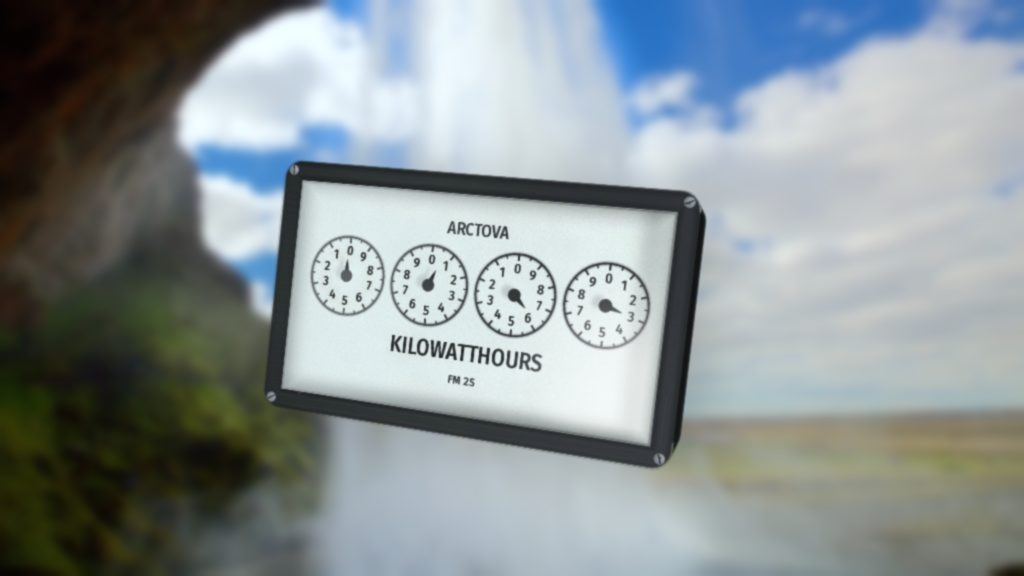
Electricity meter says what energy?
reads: 63 kWh
